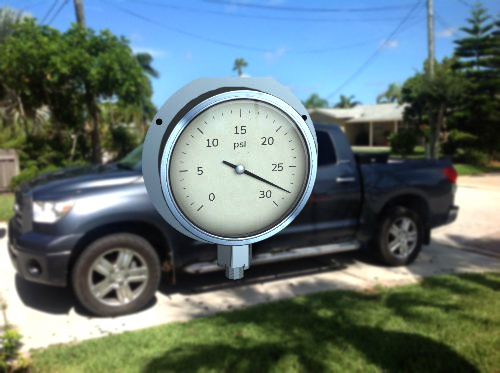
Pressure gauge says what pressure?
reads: 28 psi
